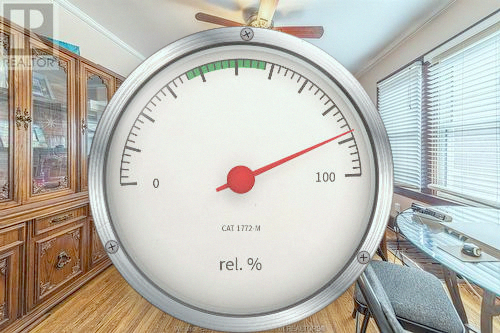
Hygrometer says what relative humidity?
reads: 88 %
